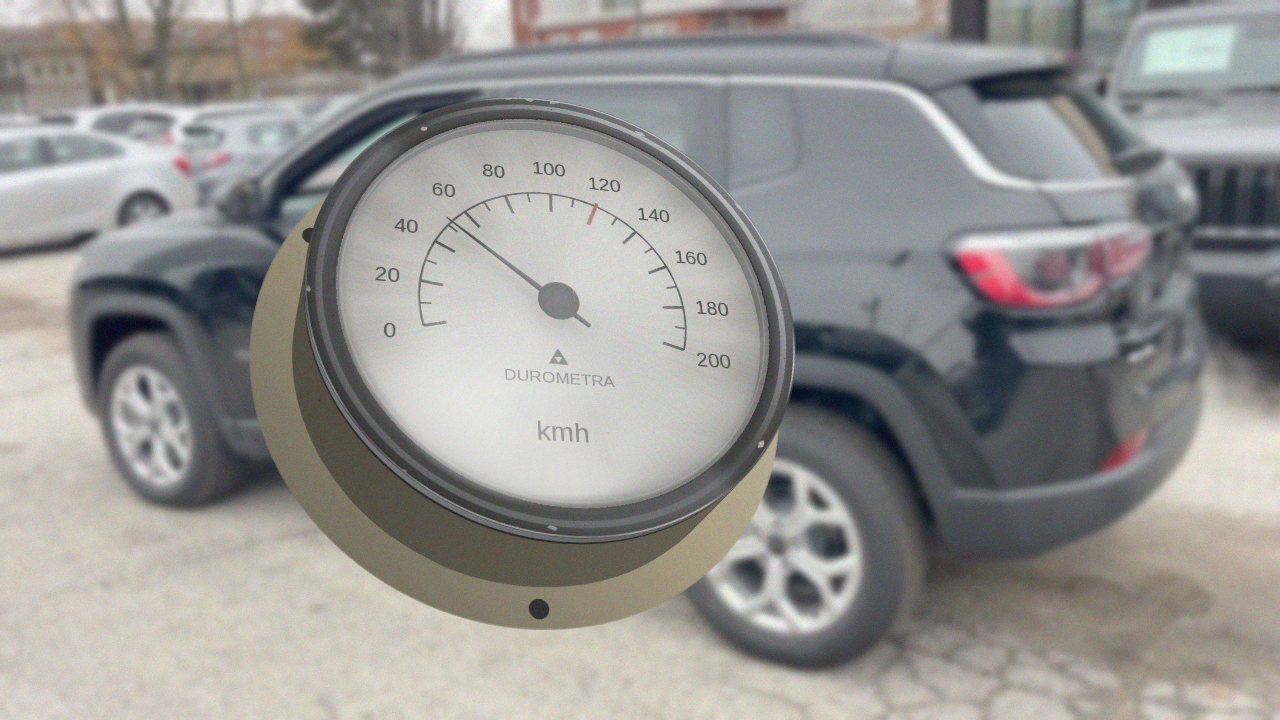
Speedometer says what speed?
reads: 50 km/h
